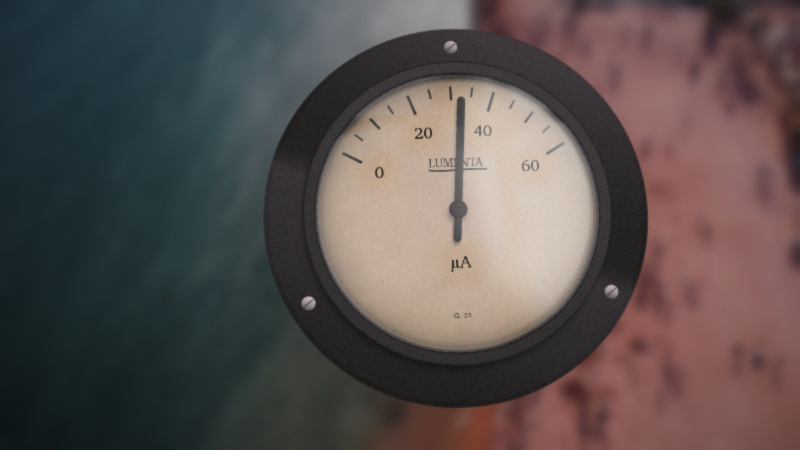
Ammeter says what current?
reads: 32.5 µA
